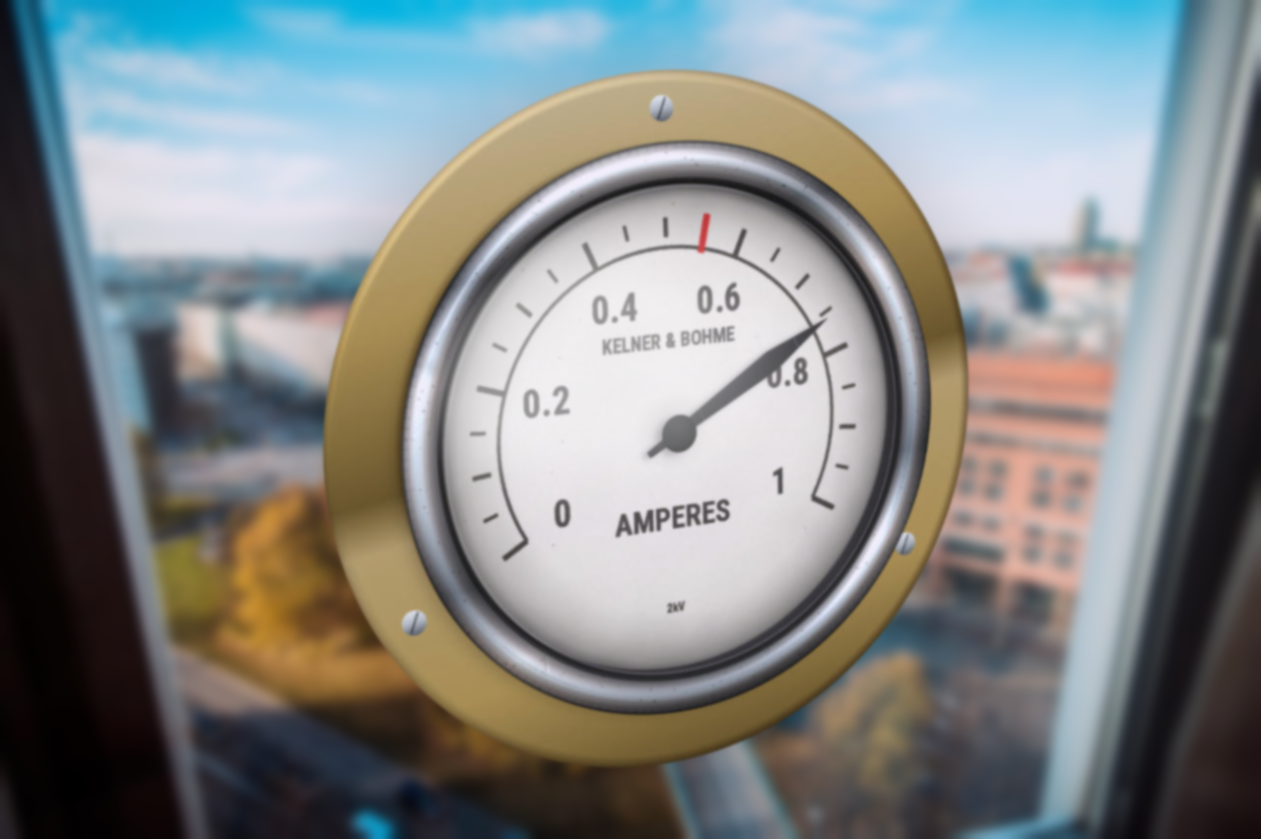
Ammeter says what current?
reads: 0.75 A
